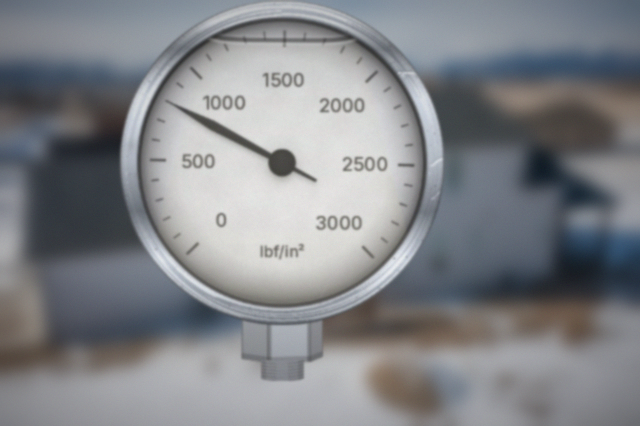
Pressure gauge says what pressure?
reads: 800 psi
